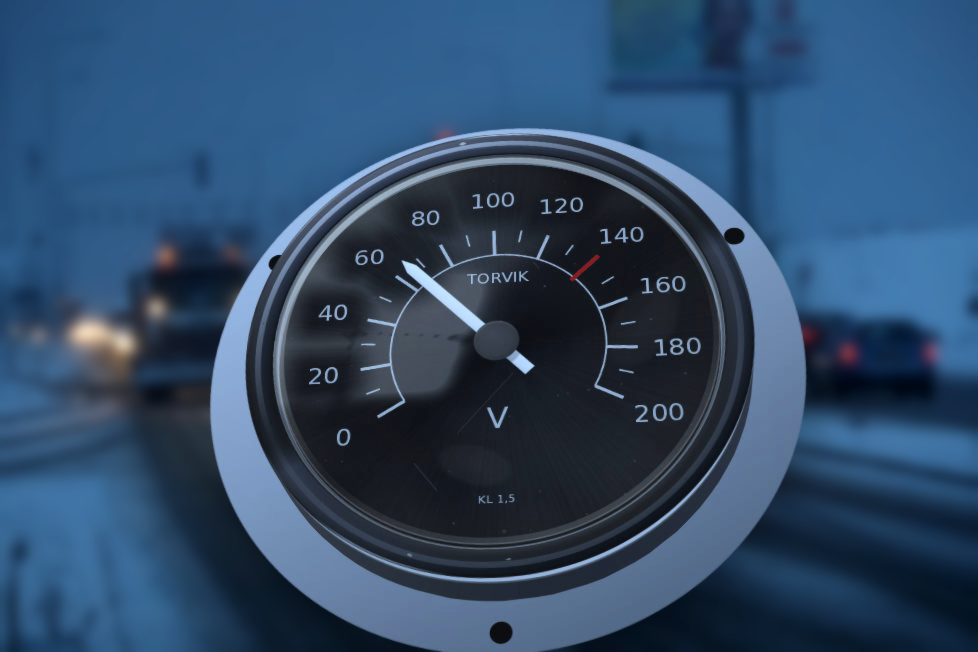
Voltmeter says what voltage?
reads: 65 V
